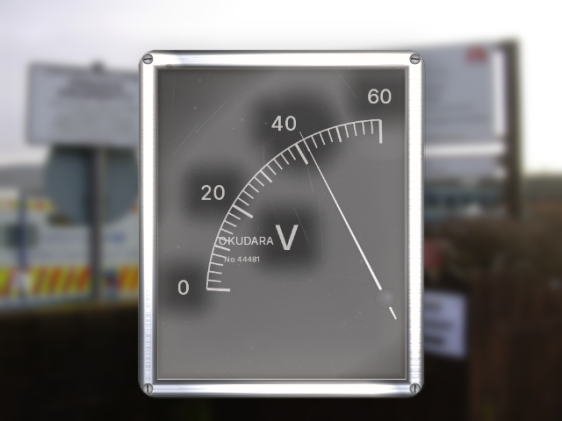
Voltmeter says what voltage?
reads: 42 V
